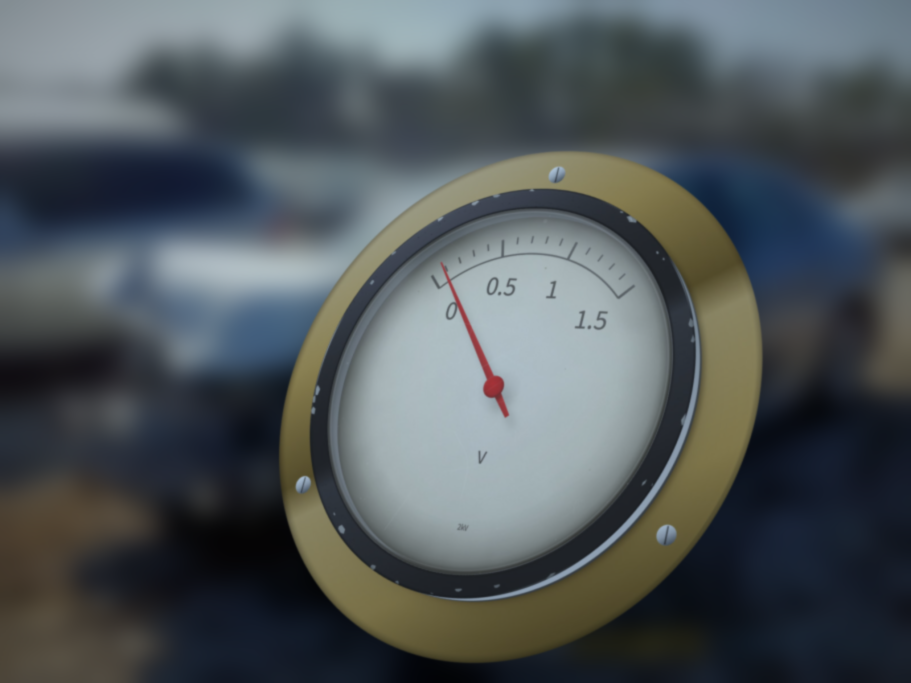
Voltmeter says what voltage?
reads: 0.1 V
